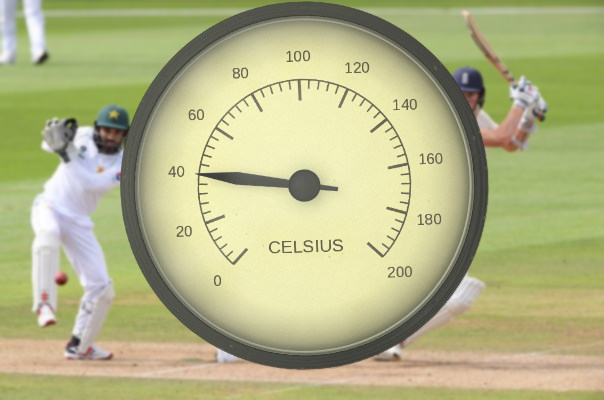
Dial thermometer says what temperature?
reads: 40 °C
